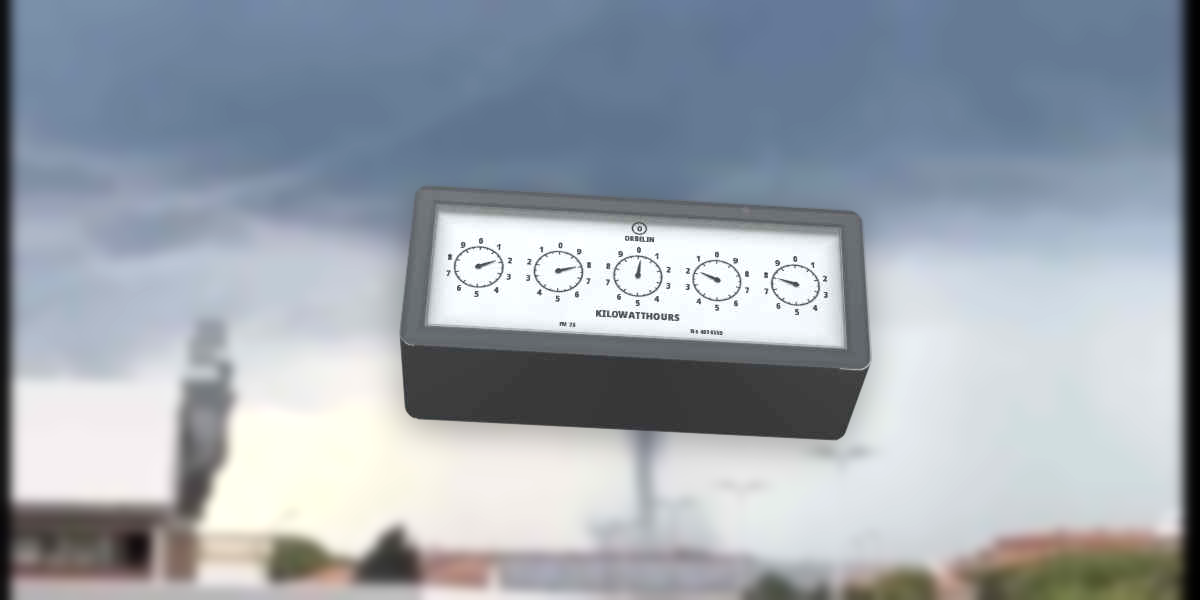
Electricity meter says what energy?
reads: 18018 kWh
